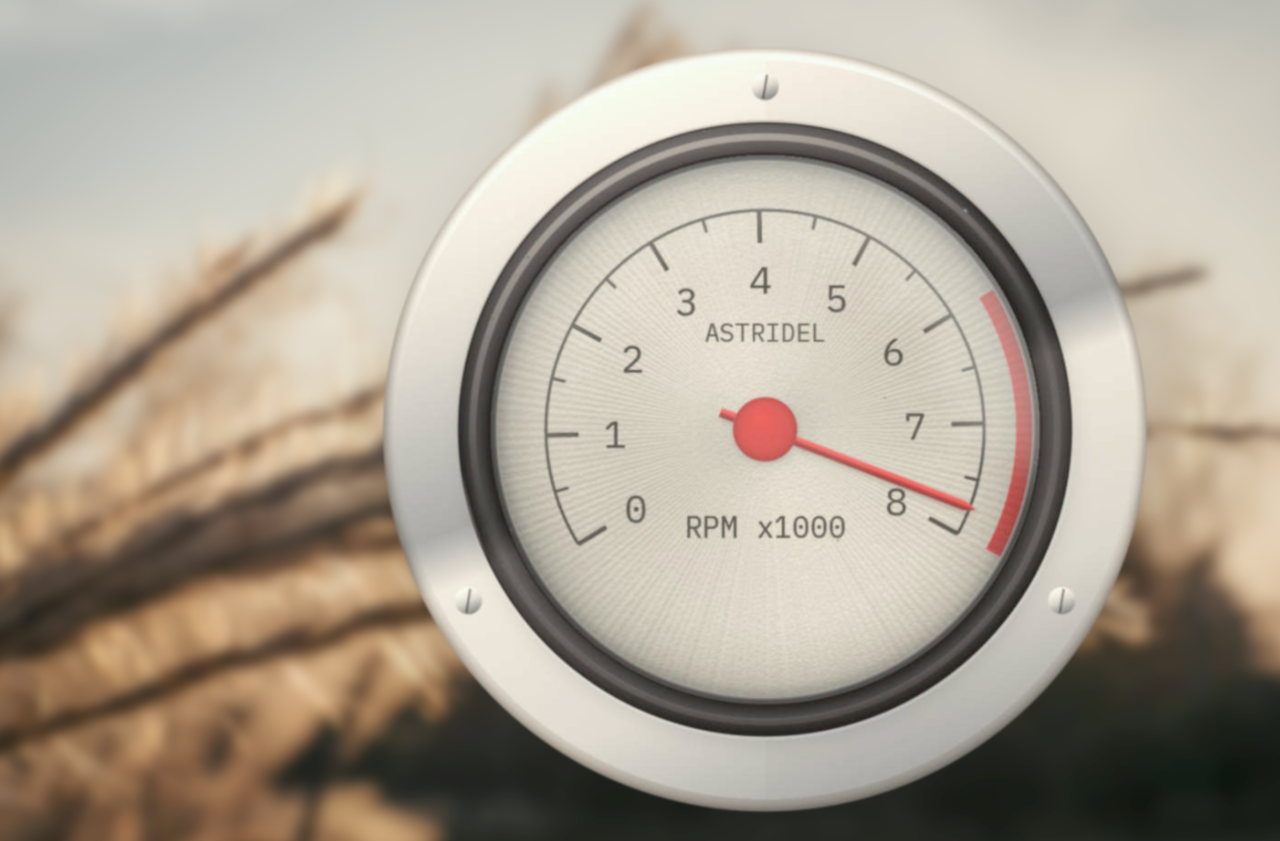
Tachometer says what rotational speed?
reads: 7750 rpm
